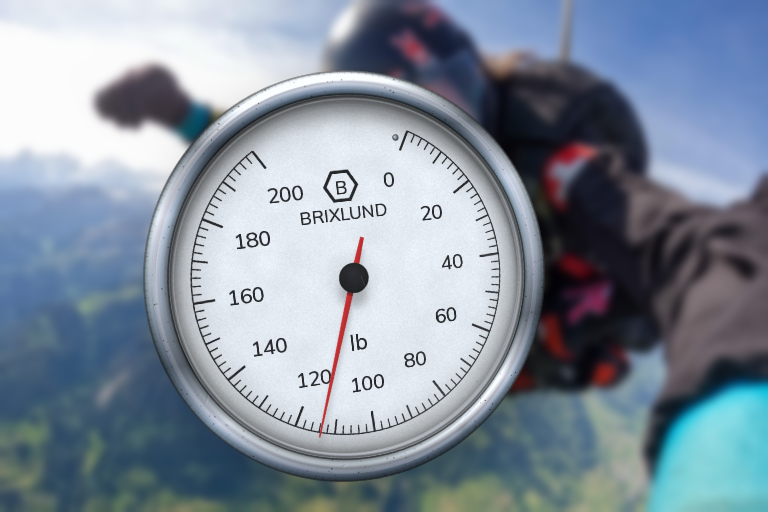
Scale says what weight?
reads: 114 lb
